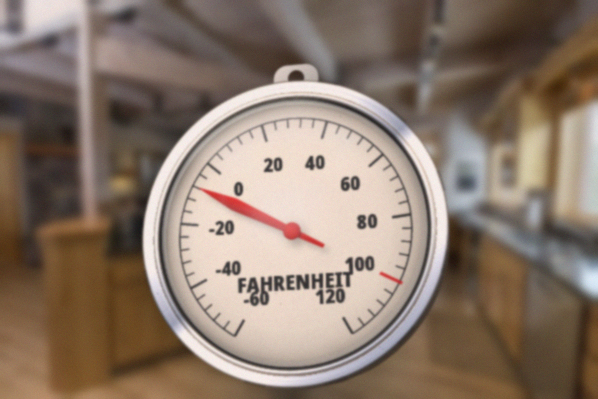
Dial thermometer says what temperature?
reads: -8 °F
